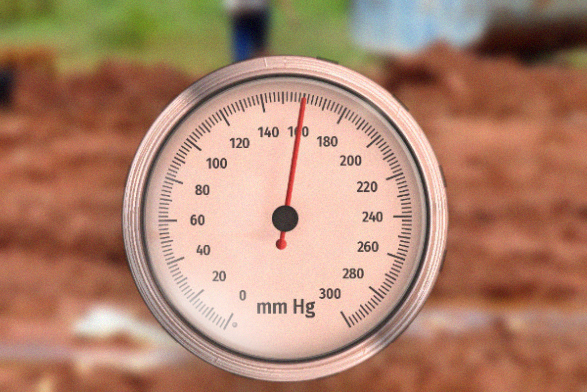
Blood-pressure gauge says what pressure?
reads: 160 mmHg
